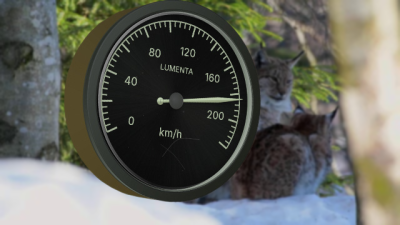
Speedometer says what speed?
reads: 184 km/h
